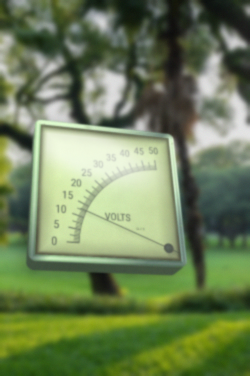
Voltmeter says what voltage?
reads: 12.5 V
